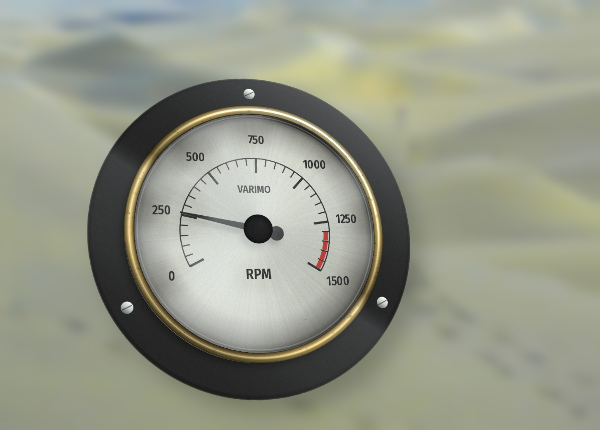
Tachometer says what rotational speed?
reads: 250 rpm
